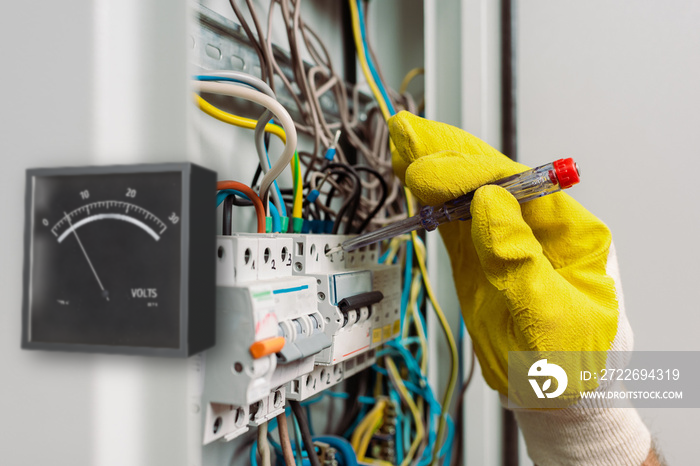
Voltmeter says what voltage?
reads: 5 V
